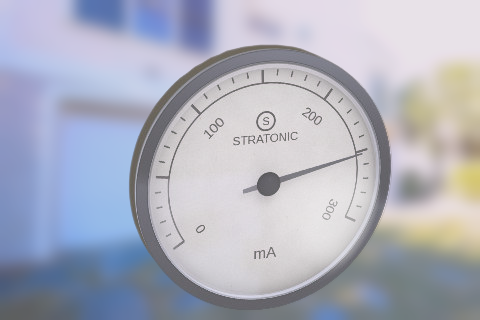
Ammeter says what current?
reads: 250 mA
